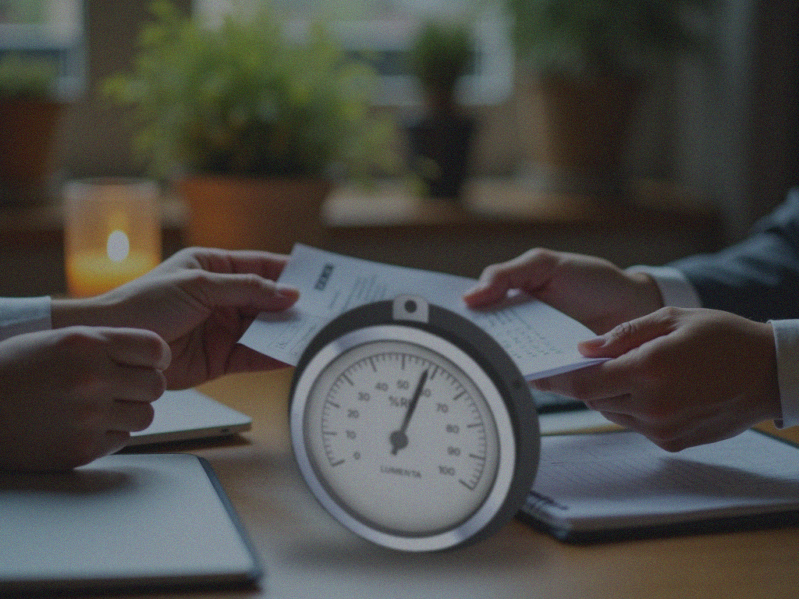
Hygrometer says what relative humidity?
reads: 58 %
